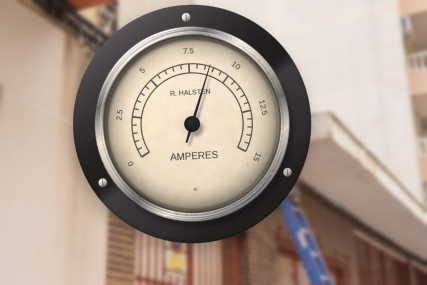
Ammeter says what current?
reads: 8.75 A
